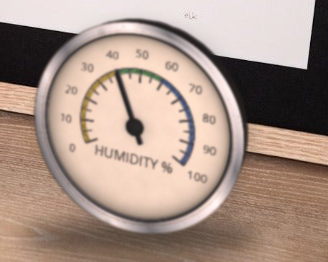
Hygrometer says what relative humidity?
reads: 40 %
